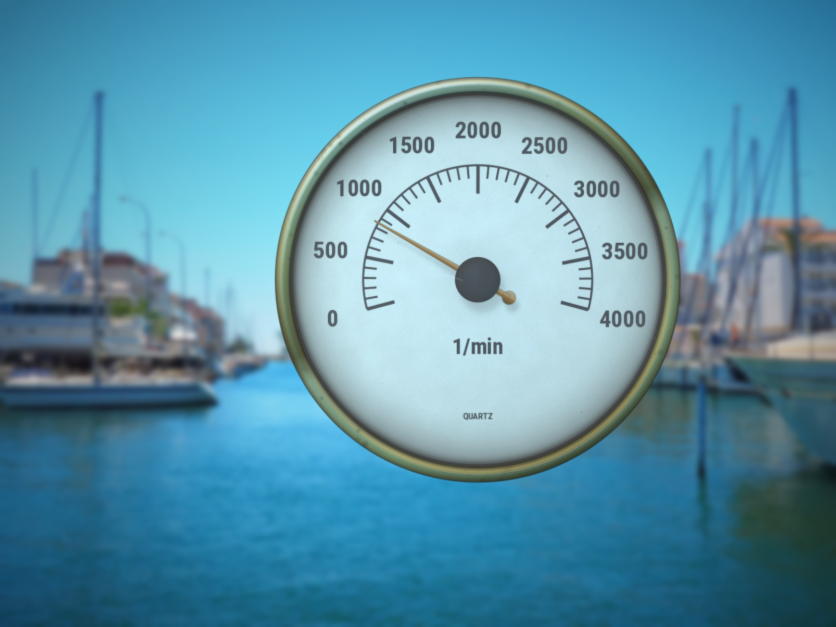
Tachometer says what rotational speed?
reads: 850 rpm
